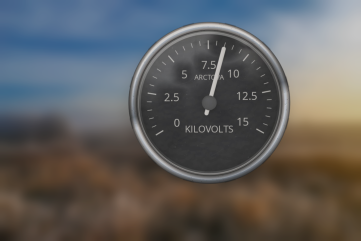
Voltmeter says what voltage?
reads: 8.5 kV
